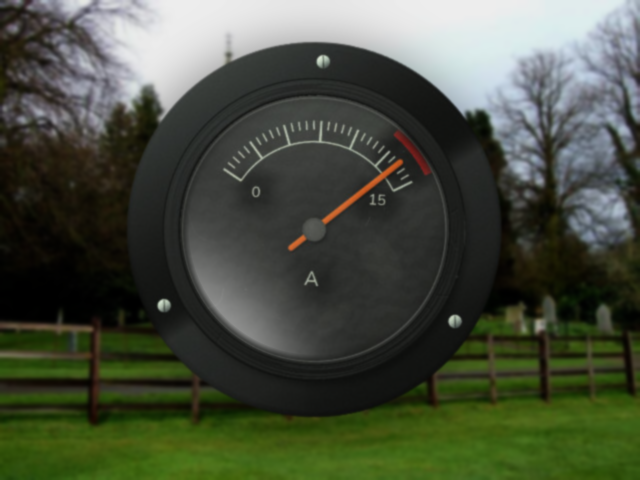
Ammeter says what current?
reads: 13.5 A
